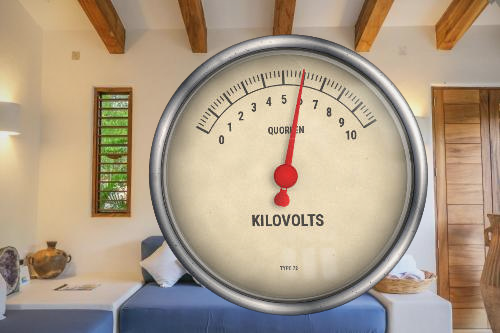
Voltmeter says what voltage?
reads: 6 kV
